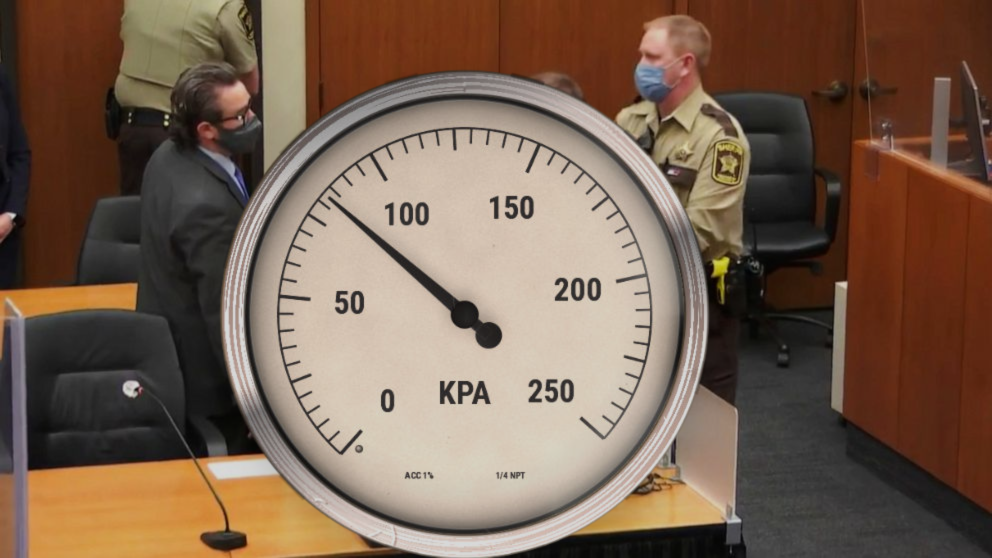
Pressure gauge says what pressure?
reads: 82.5 kPa
